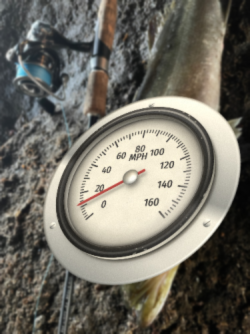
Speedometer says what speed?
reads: 10 mph
